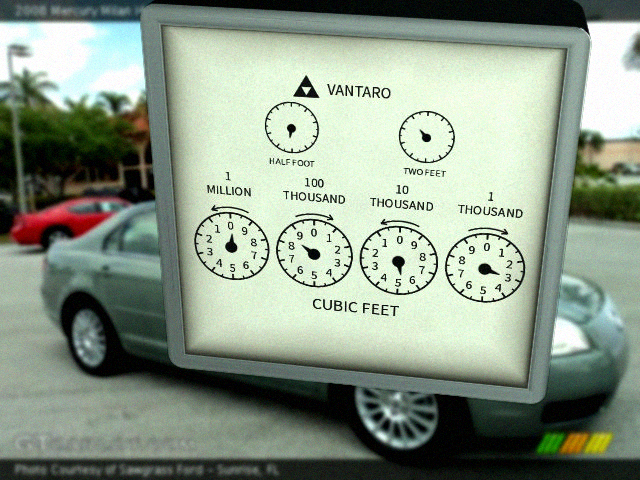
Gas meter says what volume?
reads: 985300 ft³
